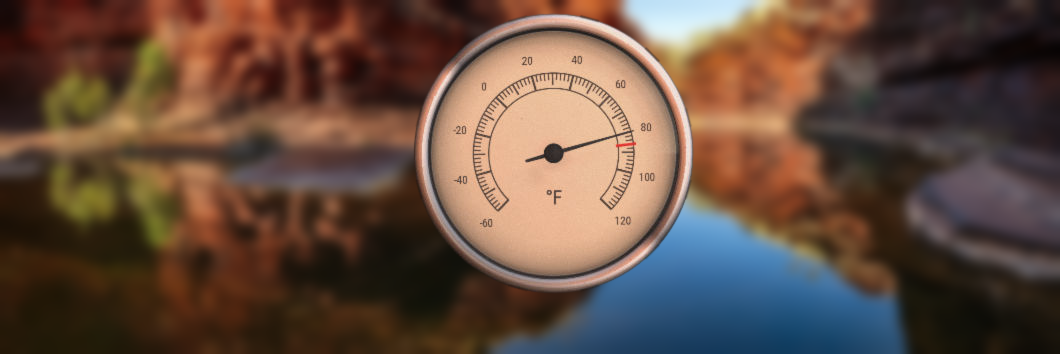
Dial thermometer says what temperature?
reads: 80 °F
